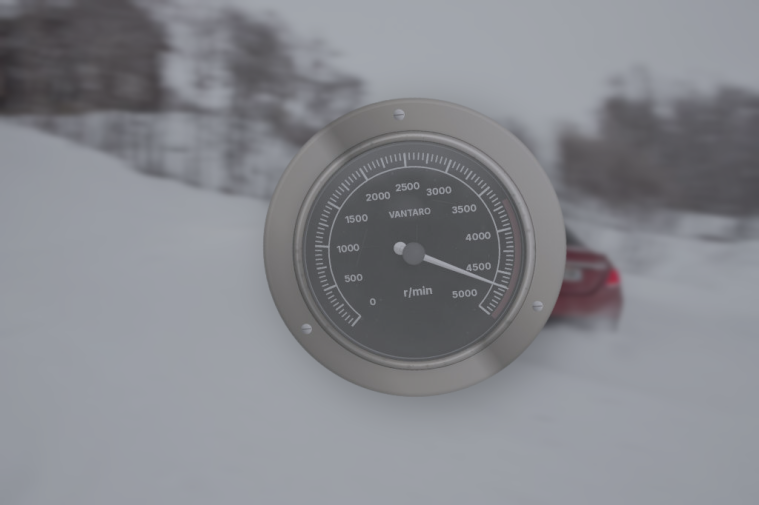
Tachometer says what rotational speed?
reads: 4650 rpm
